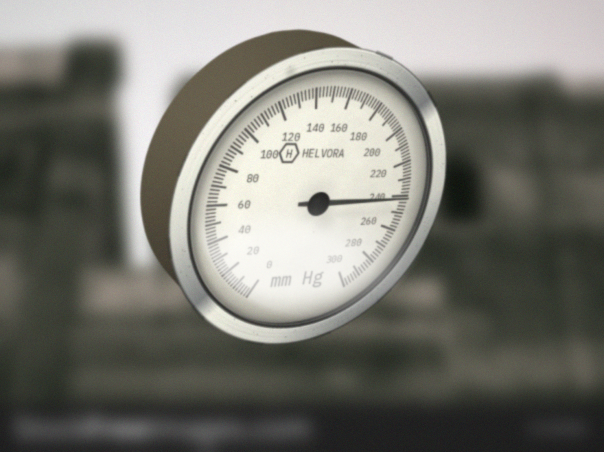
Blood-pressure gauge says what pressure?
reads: 240 mmHg
